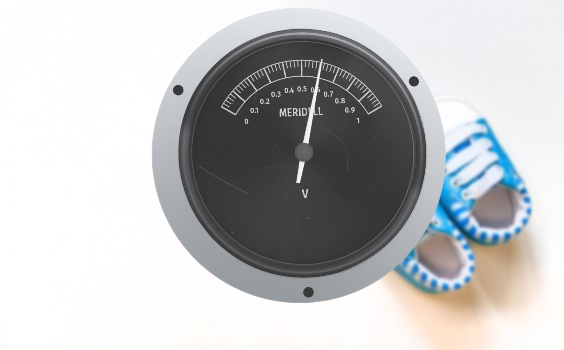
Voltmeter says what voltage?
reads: 0.6 V
